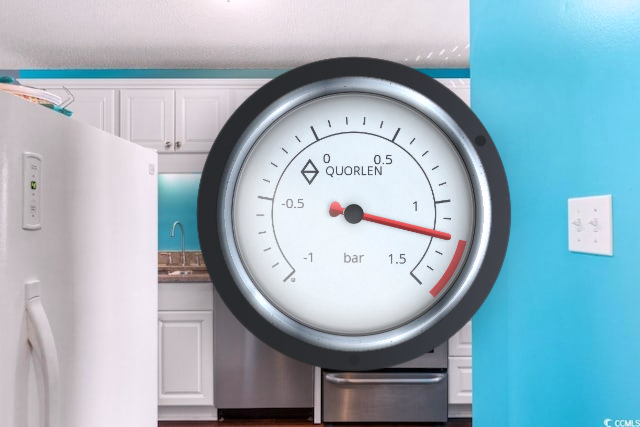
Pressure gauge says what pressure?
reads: 1.2 bar
